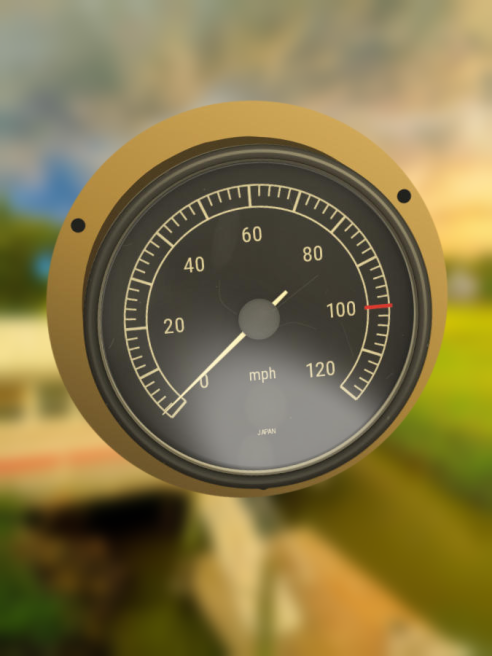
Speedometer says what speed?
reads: 2 mph
